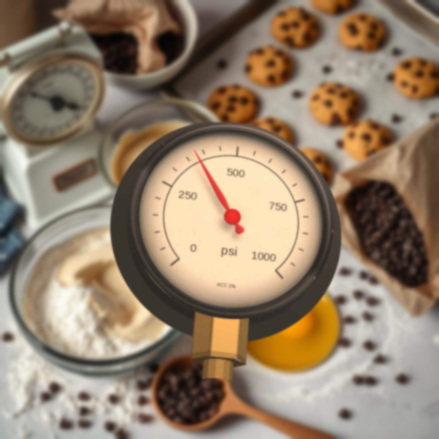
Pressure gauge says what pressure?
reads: 375 psi
